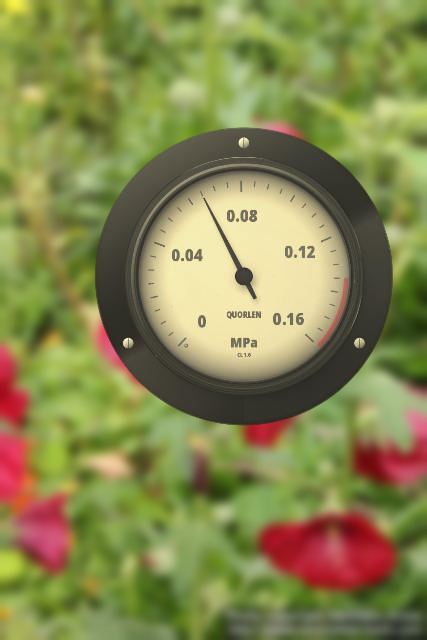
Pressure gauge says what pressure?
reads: 0.065 MPa
